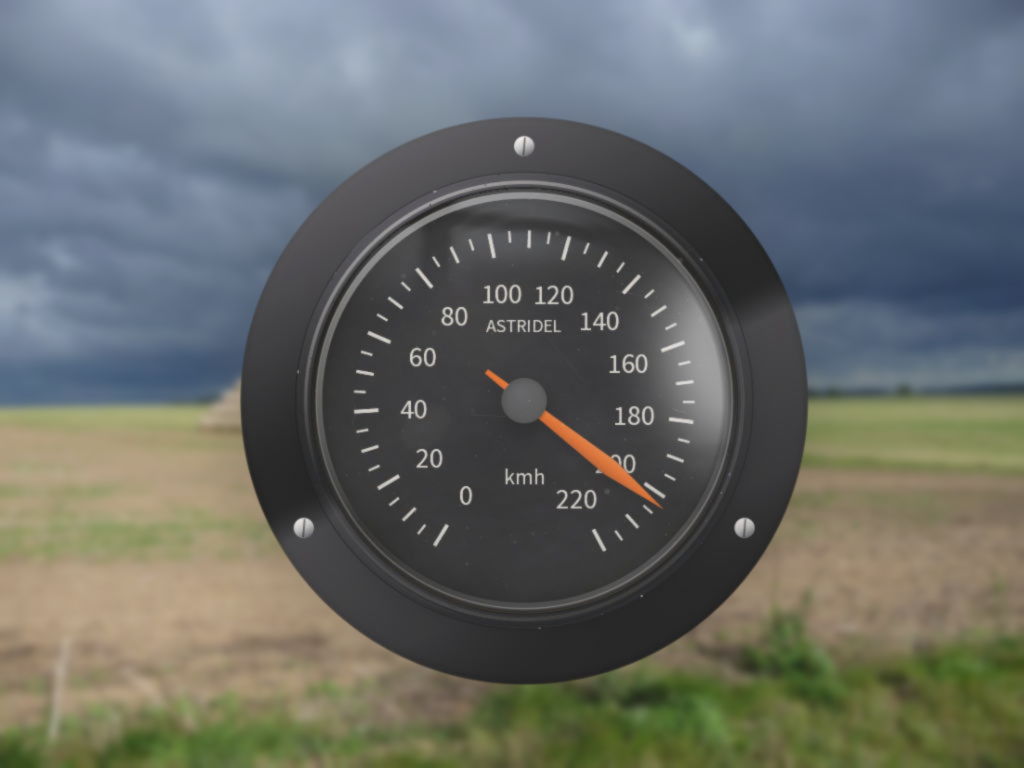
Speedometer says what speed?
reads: 202.5 km/h
